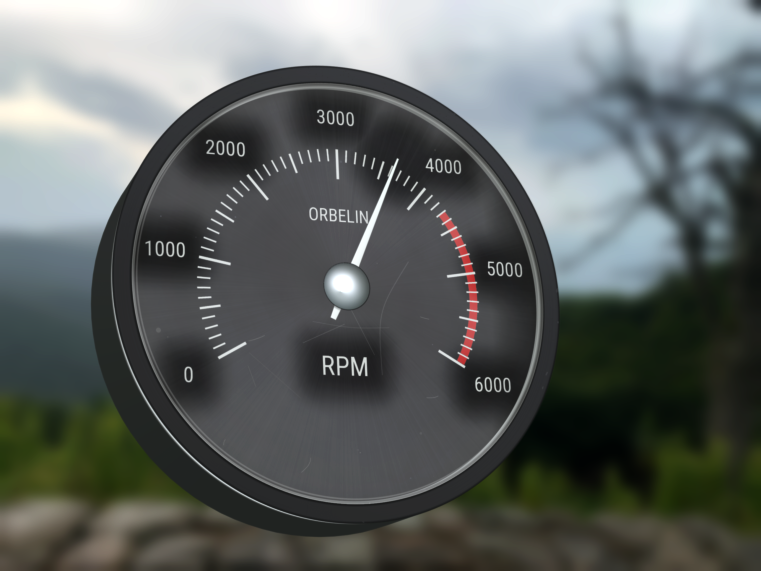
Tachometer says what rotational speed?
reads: 3600 rpm
